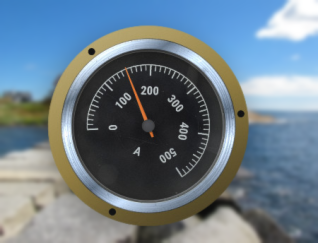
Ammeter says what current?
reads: 150 A
